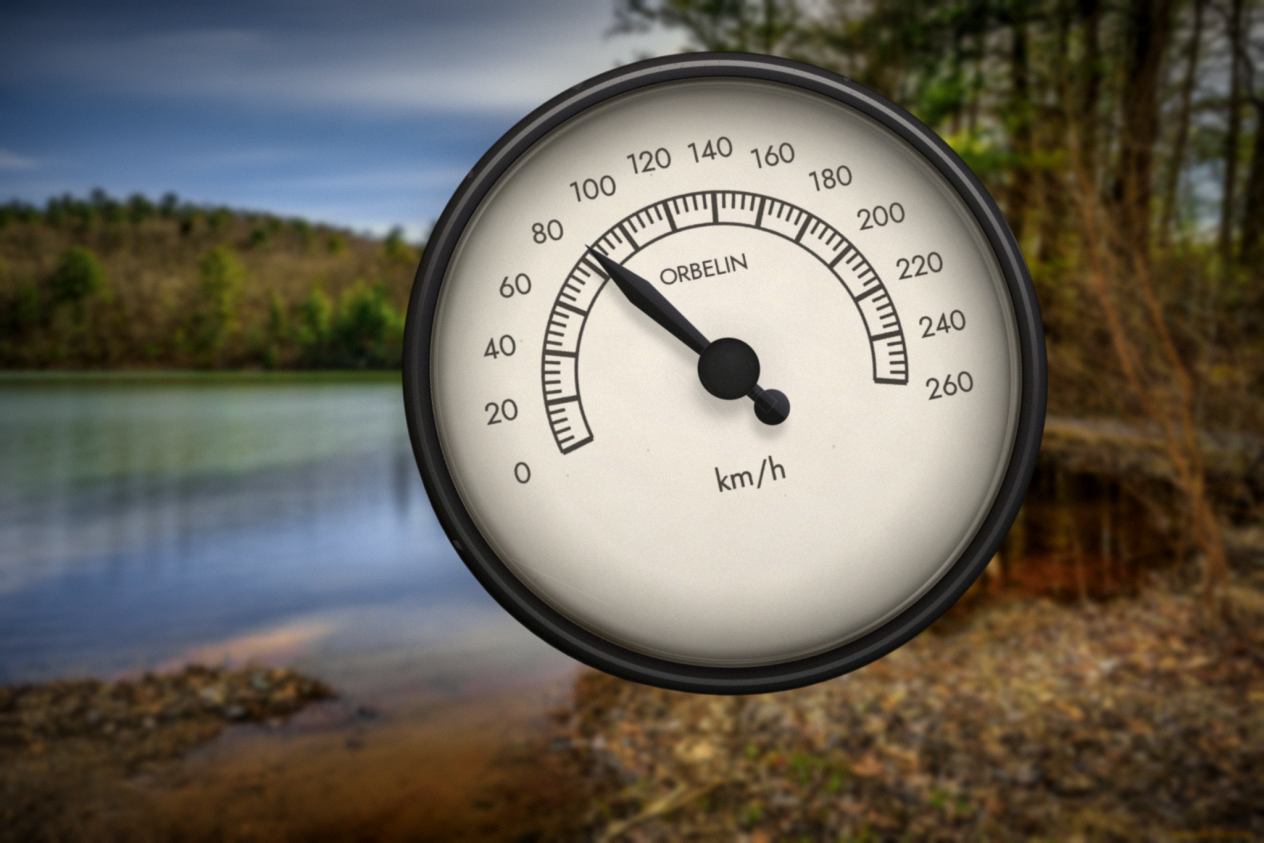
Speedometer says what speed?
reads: 84 km/h
